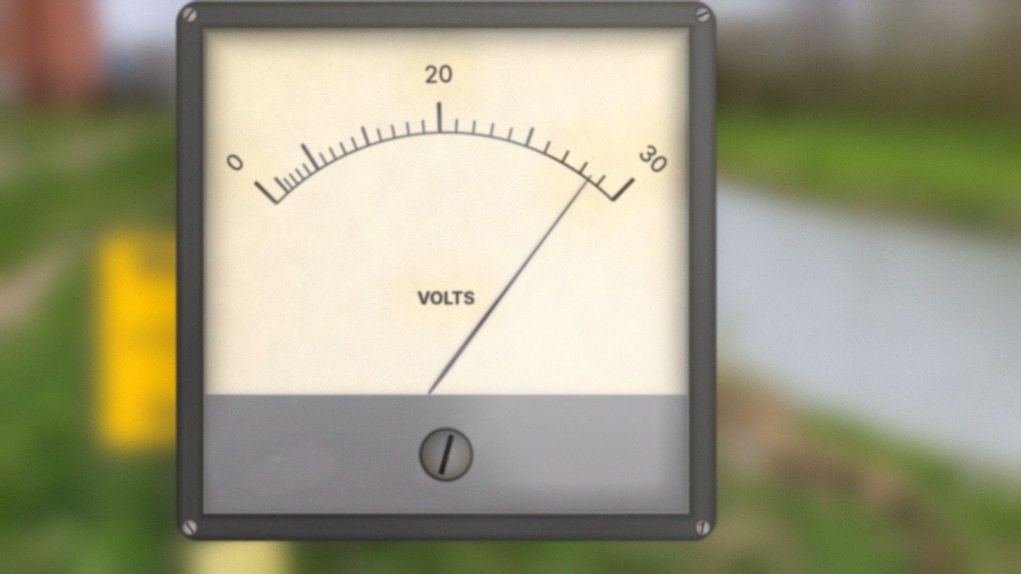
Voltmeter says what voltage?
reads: 28.5 V
